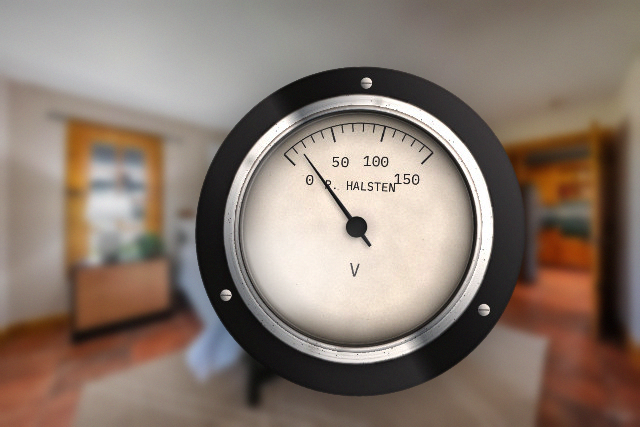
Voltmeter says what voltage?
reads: 15 V
